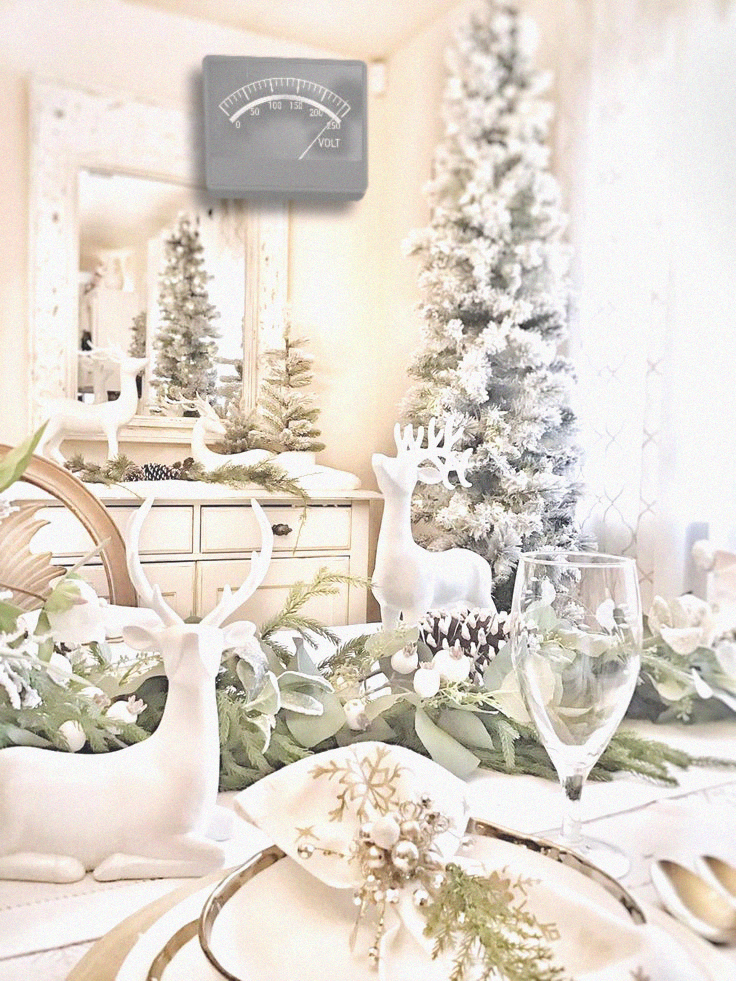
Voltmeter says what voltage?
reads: 240 V
